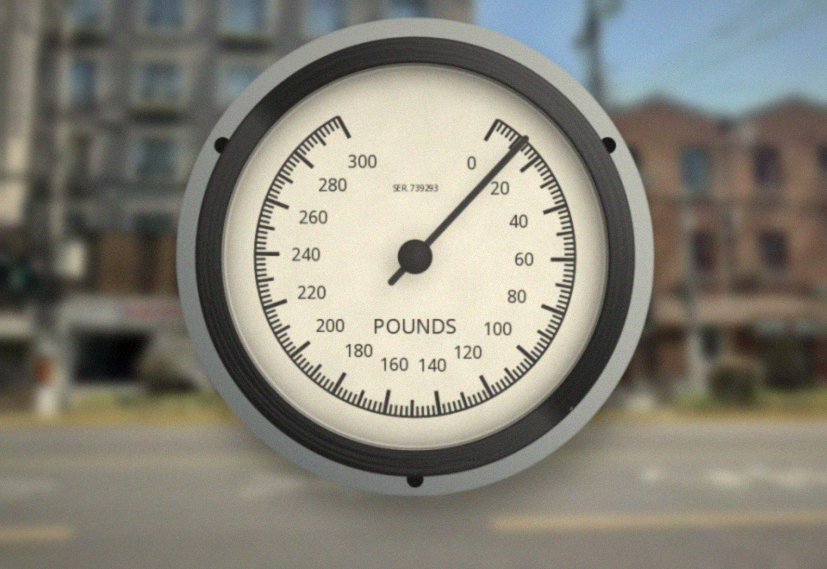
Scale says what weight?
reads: 12 lb
